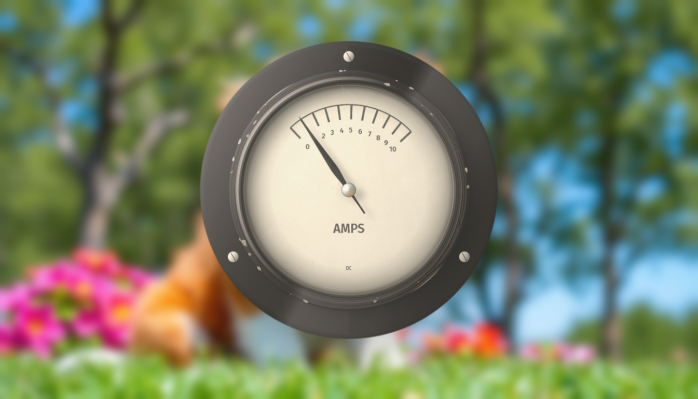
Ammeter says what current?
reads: 1 A
